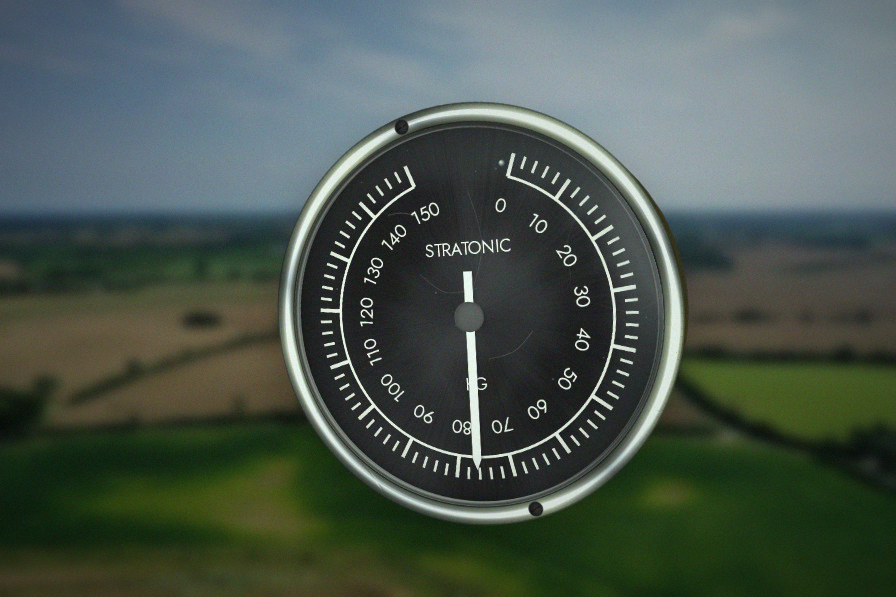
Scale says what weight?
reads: 76 kg
